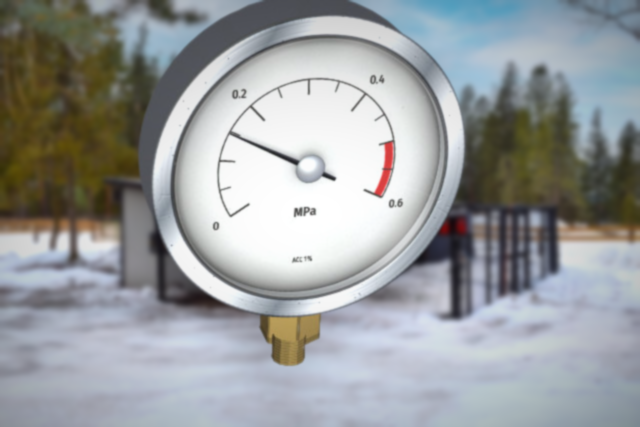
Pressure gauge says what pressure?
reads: 0.15 MPa
